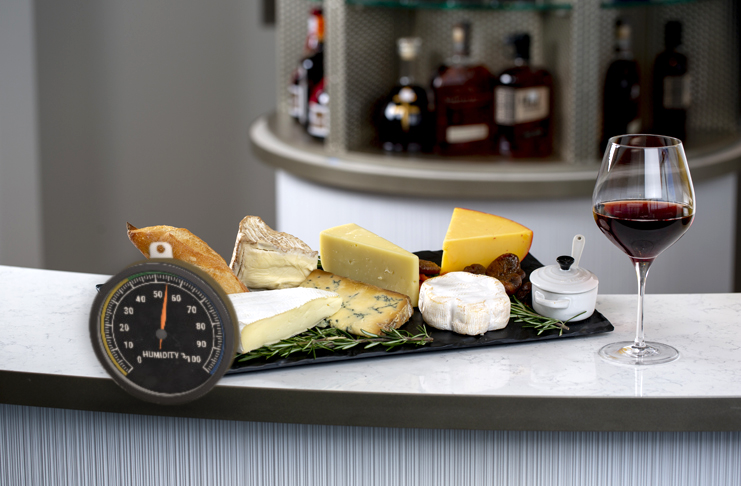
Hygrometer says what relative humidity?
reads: 55 %
